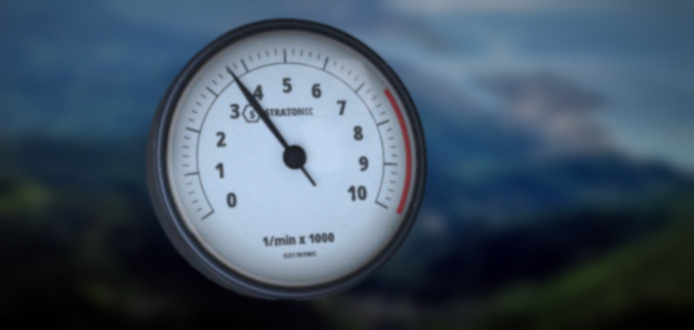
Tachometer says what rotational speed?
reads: 3600 rpm
